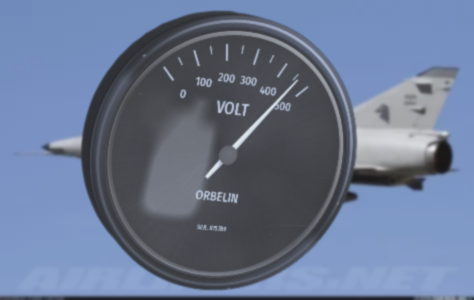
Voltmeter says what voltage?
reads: 450 V
